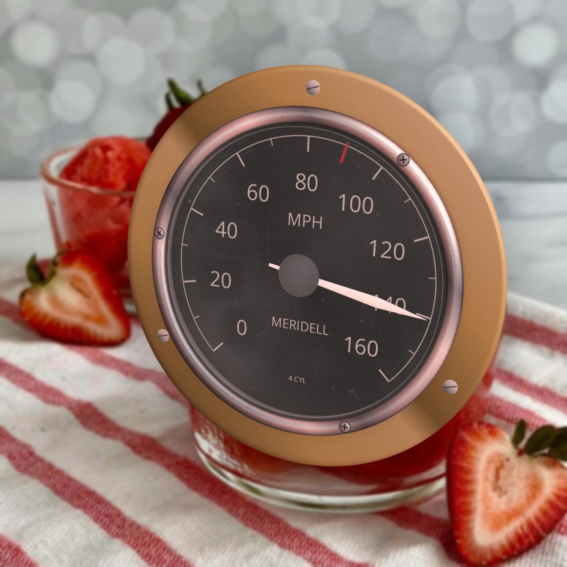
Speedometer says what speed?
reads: 140 mph
